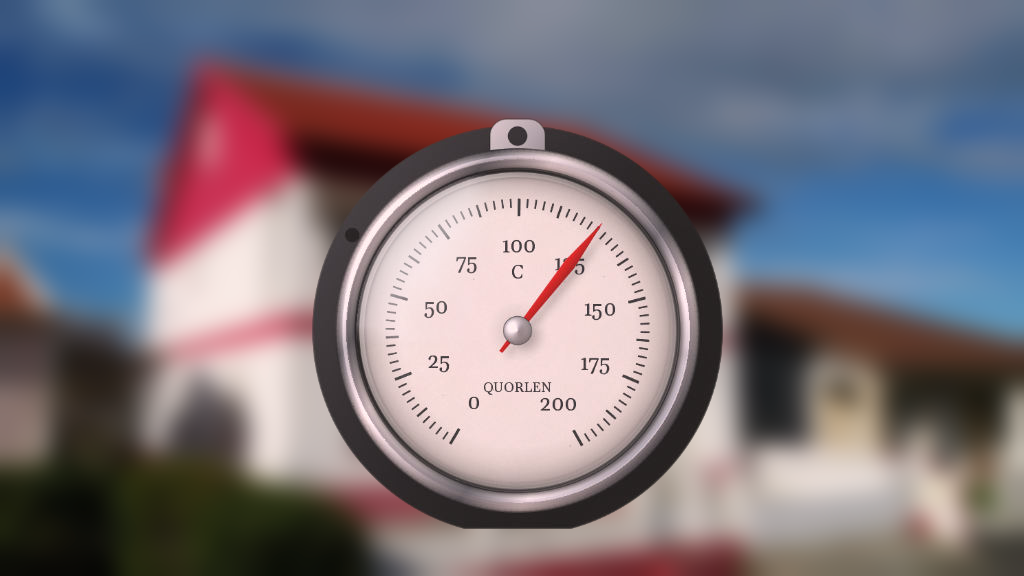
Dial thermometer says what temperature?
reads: 125 °C
